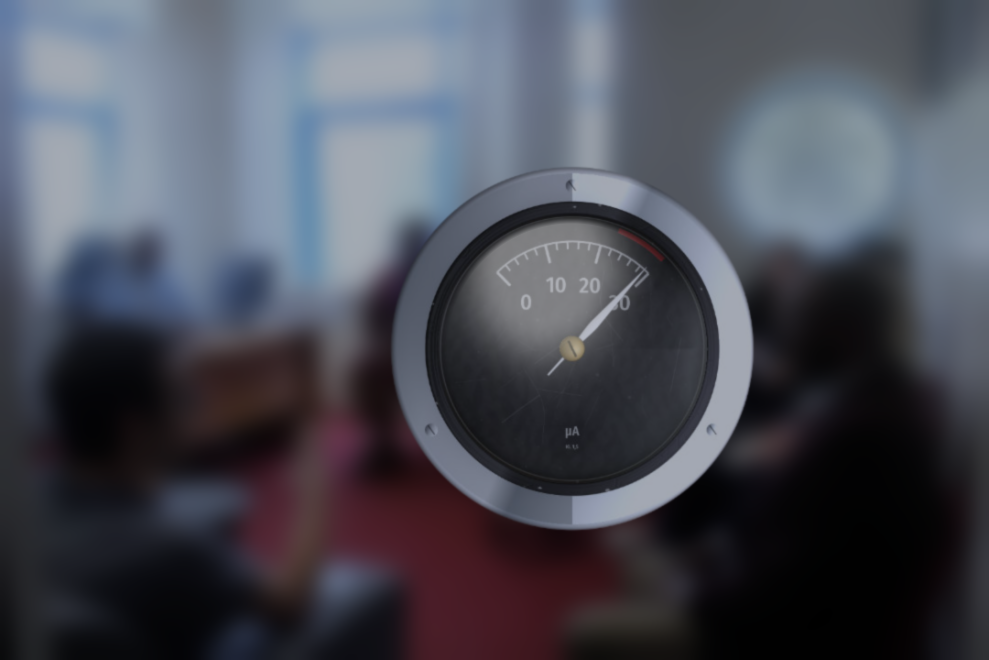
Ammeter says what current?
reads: 29 µA
